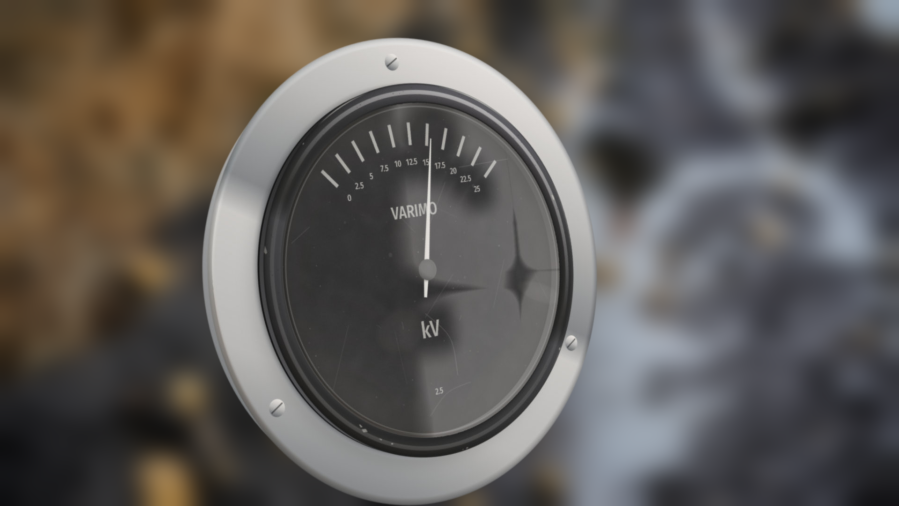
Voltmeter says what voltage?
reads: 15 kV
